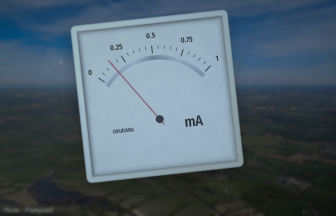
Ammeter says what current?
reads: 0.15 mA
